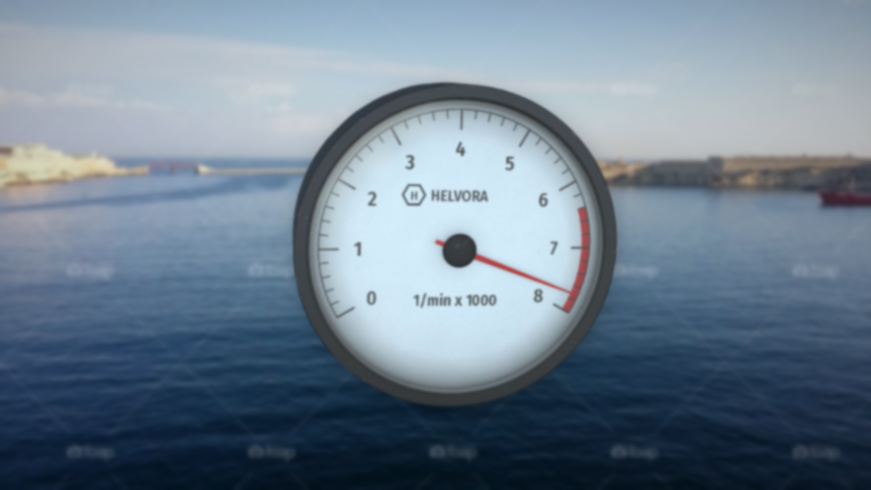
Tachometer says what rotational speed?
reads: 7700 rpm
